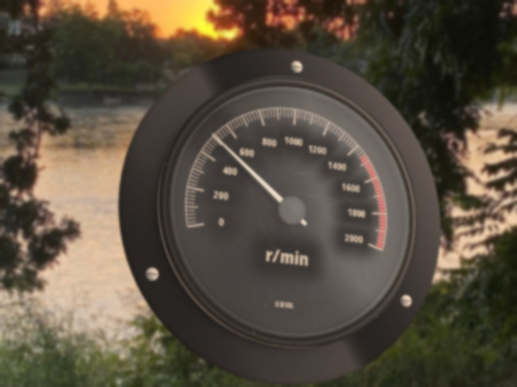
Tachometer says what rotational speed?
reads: 500 rpm
